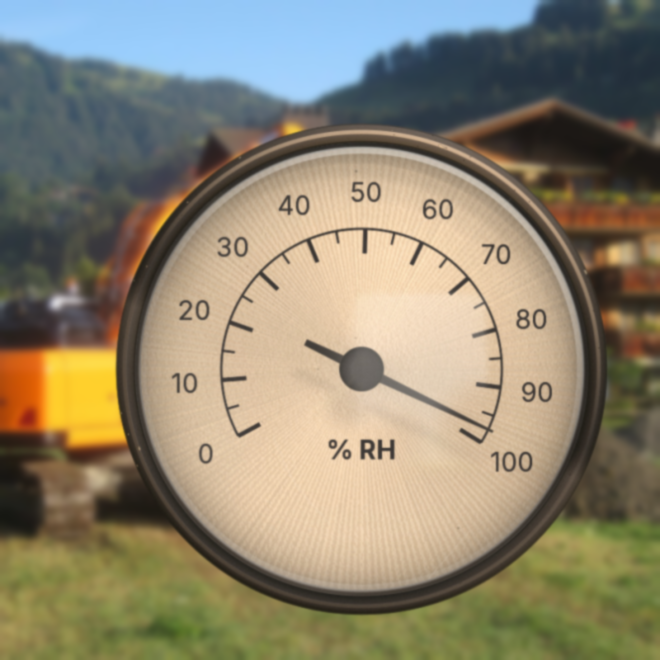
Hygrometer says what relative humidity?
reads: 97.5 %
